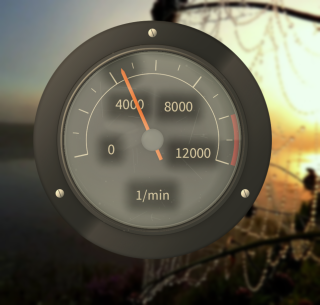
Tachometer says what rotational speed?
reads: 4500 rpm
